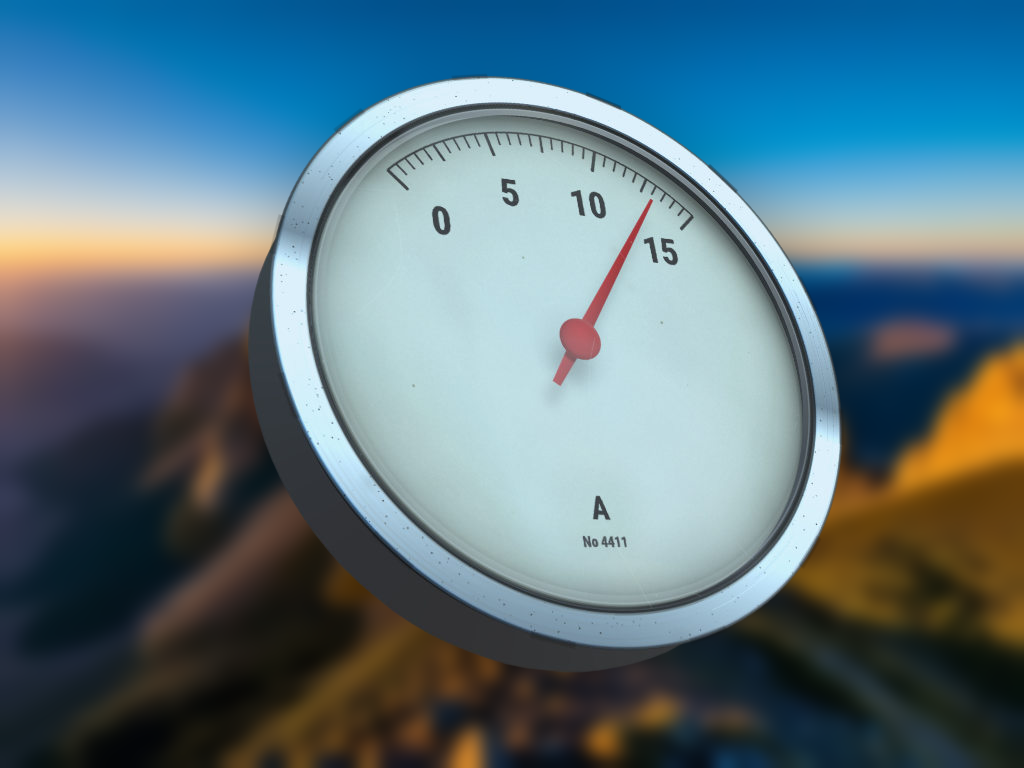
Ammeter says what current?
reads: 13 A
